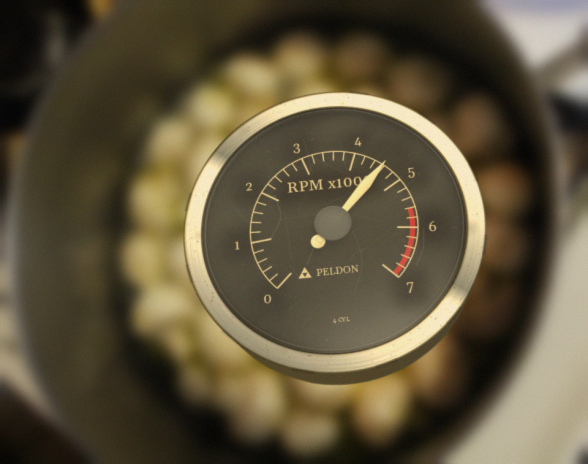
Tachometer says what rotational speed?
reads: 4600 rpm
